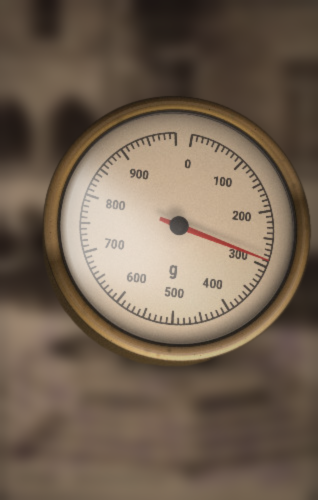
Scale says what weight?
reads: 290 g
